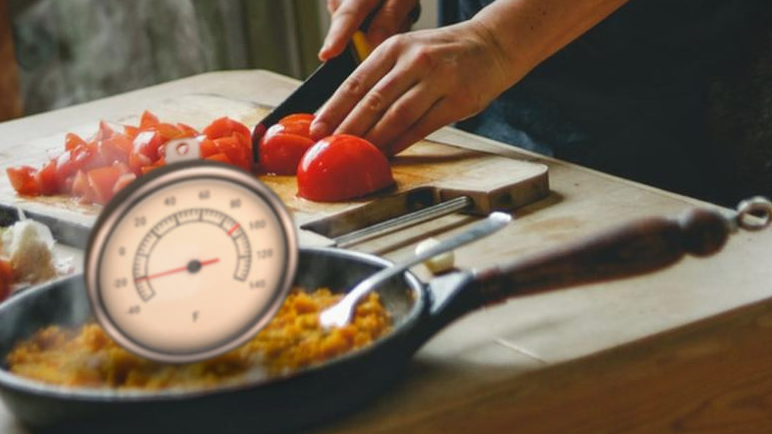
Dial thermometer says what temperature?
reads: -20 °F
